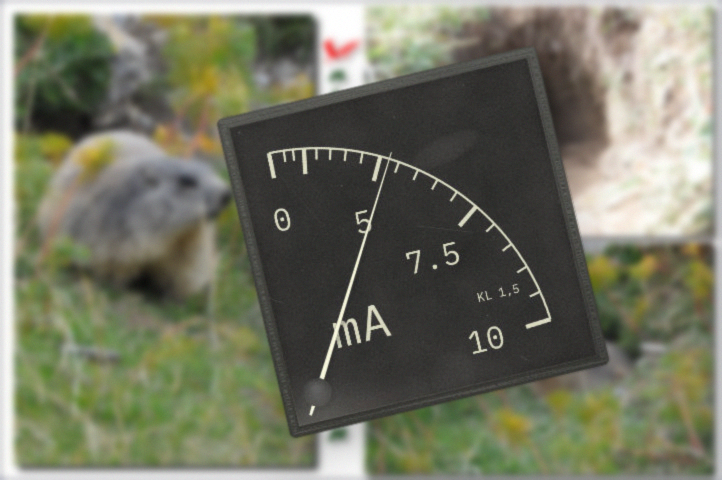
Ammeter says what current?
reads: 5.25 mA
